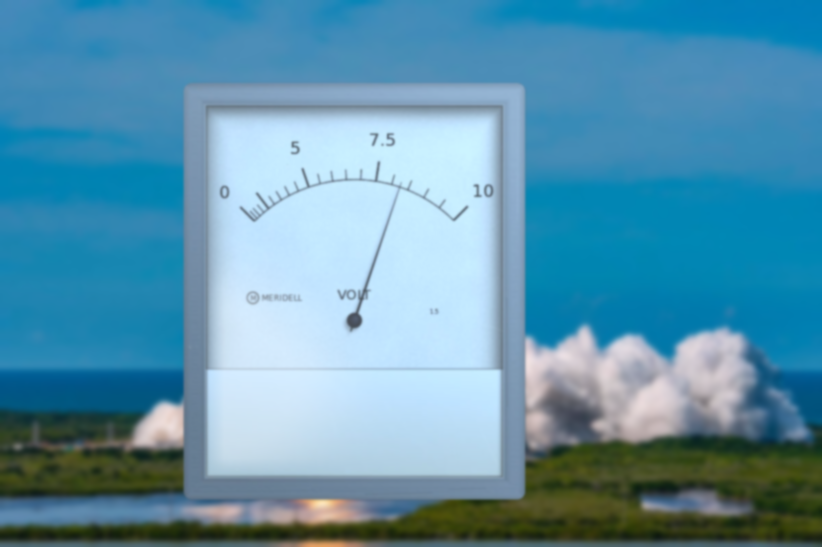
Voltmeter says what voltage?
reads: 8.25 V
